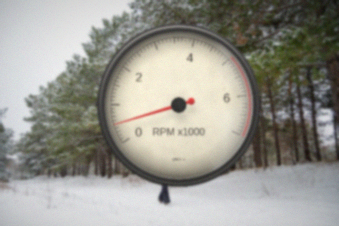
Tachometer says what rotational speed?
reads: 500 rpm
